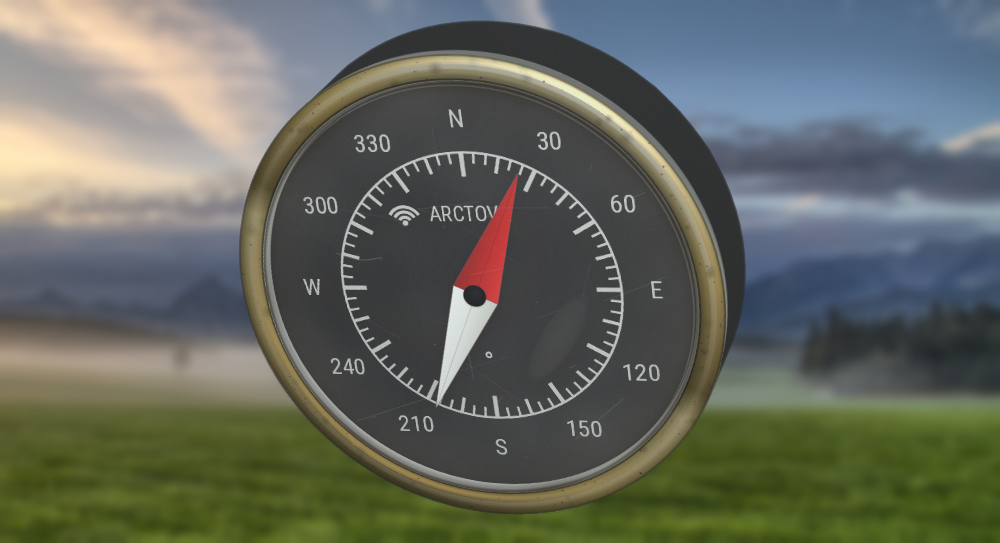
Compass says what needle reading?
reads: 25 °
